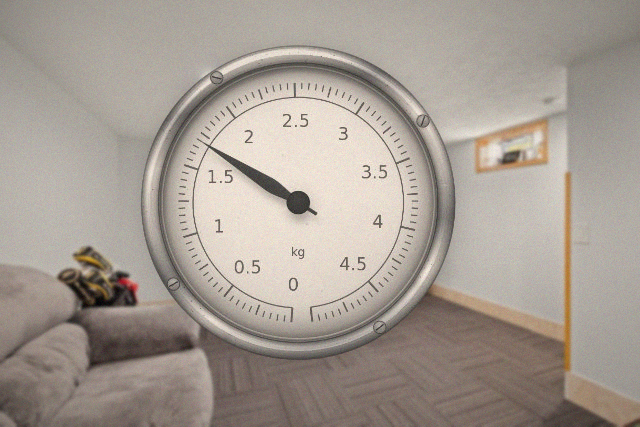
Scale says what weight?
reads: 1.7 kg
